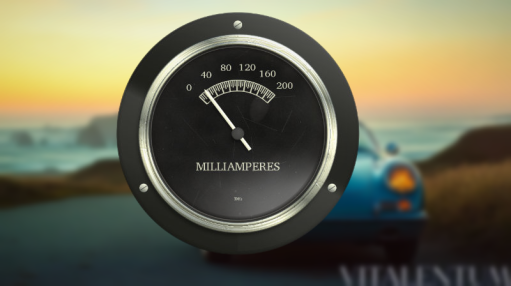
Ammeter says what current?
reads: 20 mA
